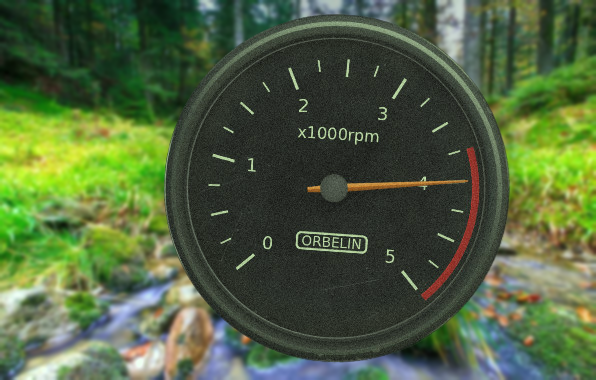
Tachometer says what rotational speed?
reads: 4000 rpm
